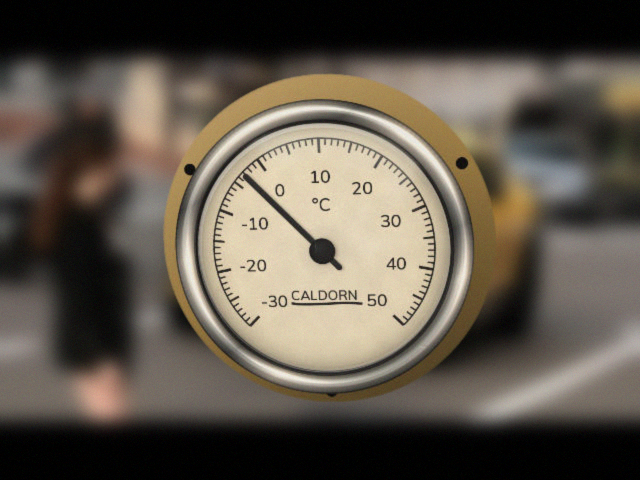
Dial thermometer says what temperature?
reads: -3 °C
